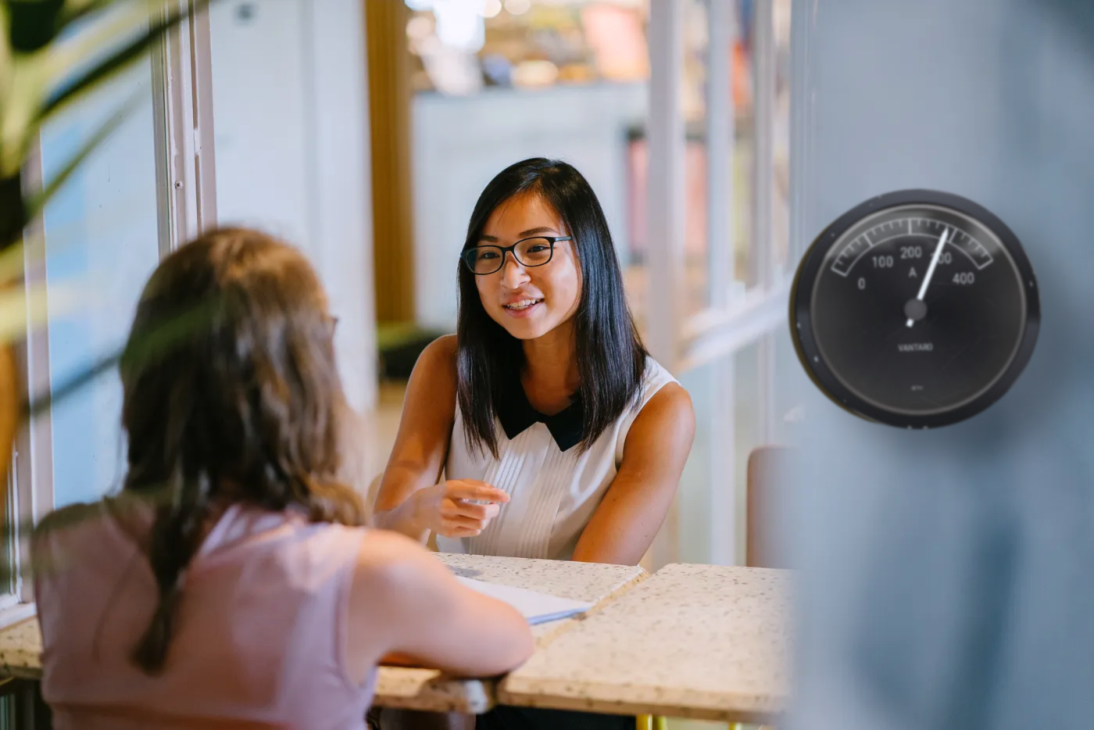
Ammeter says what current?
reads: 280 A
